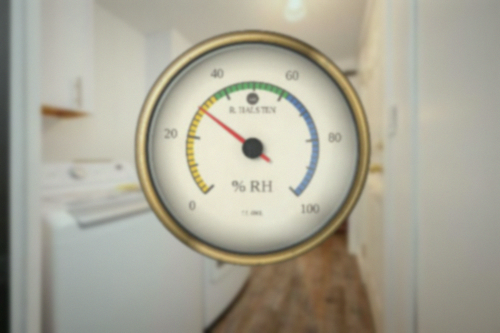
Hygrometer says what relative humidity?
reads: 30 %
